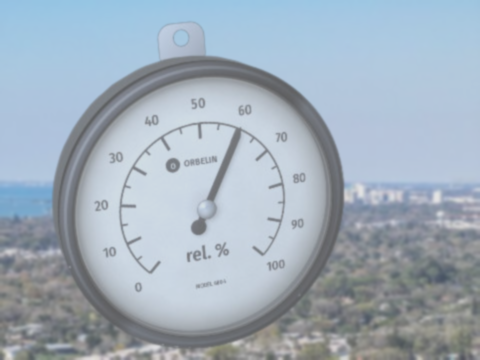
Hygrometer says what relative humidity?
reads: 60 %
